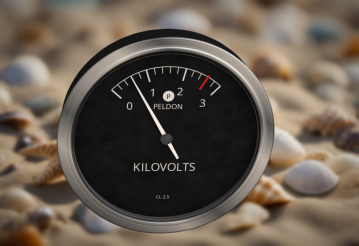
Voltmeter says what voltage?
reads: 0.6 kV
